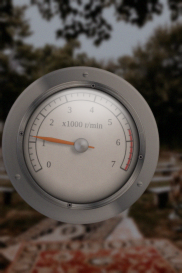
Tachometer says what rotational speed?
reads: 1200 rpm
